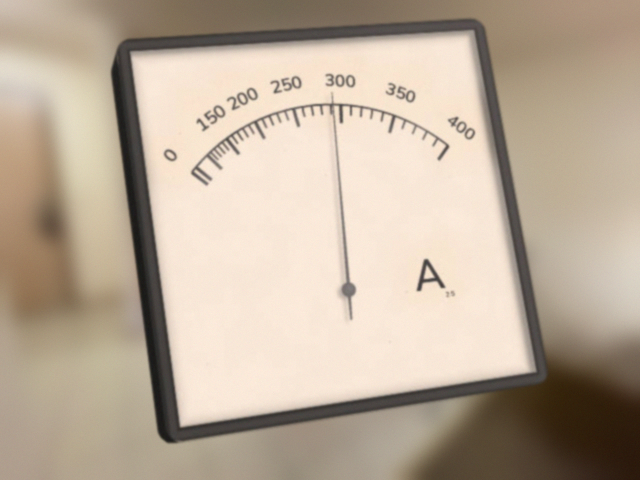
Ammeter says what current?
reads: 290 A
